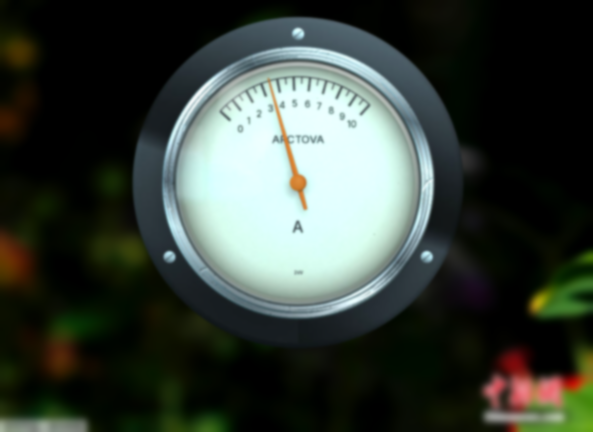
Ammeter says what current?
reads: 3.5 A
